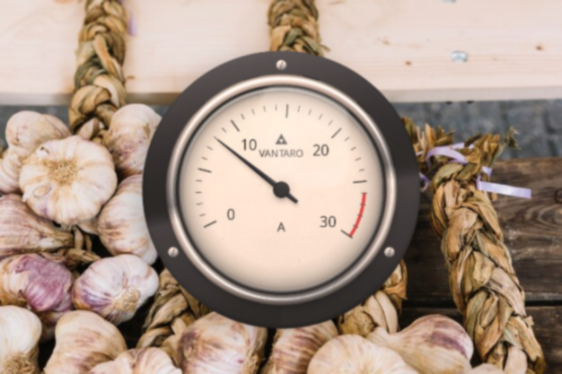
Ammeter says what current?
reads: 8 A
